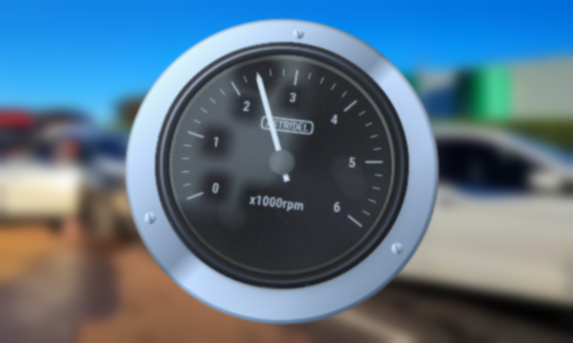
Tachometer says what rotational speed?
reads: 2400 rpm
